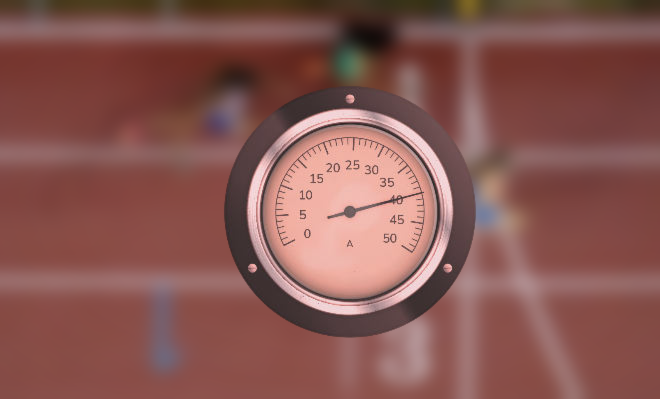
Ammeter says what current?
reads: 40 A
